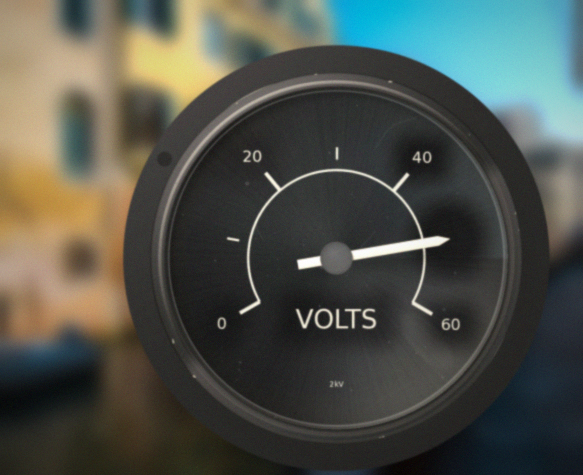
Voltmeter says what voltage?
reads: 50 V
